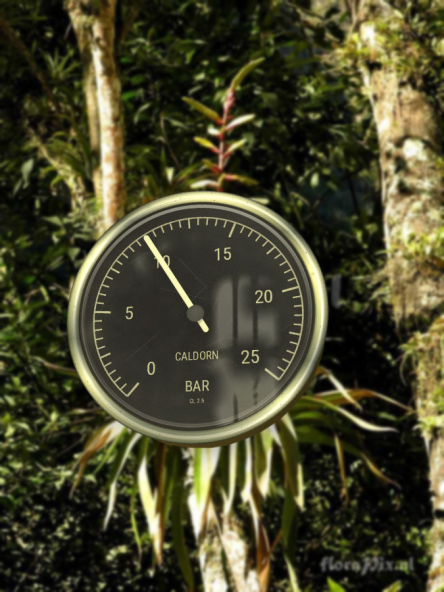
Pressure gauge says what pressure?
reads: 10 bar
